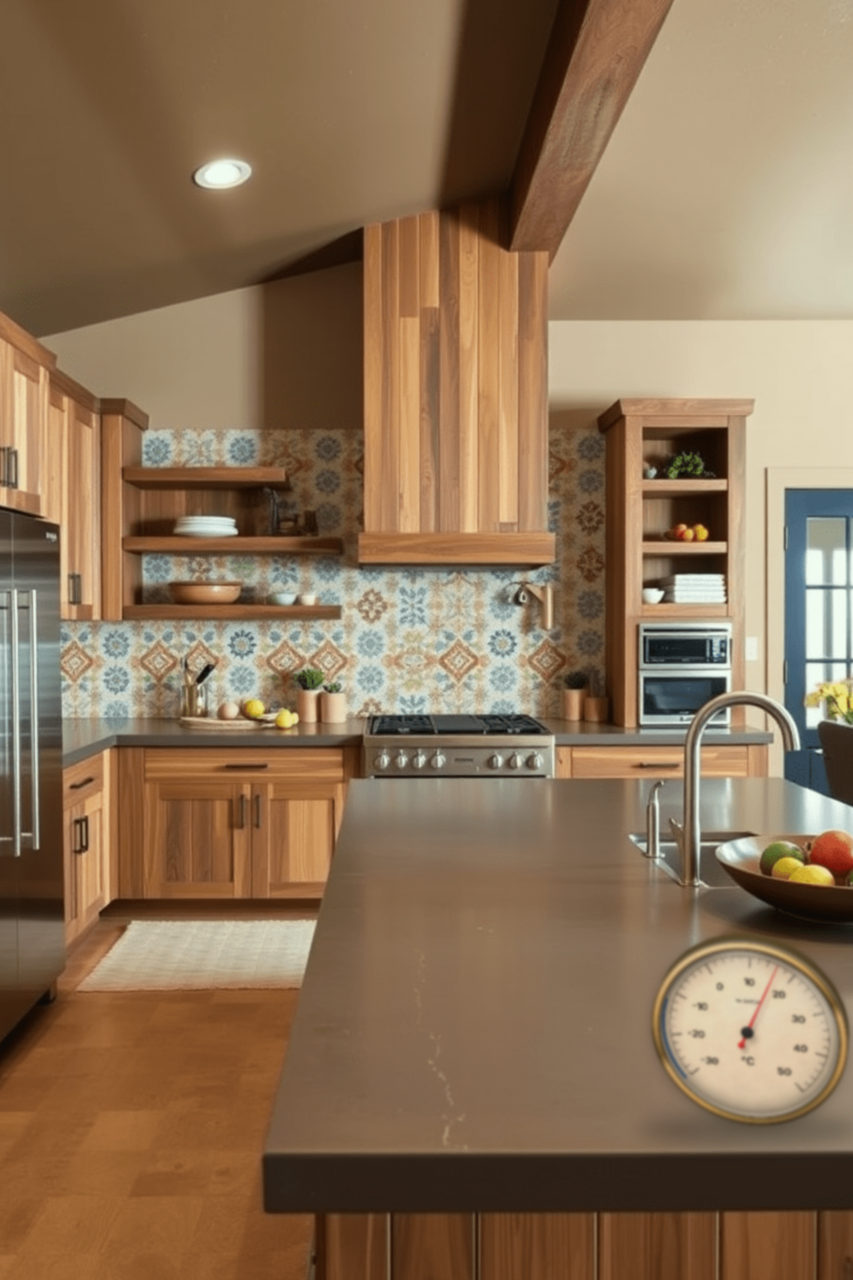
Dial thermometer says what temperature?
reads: 16 °C
